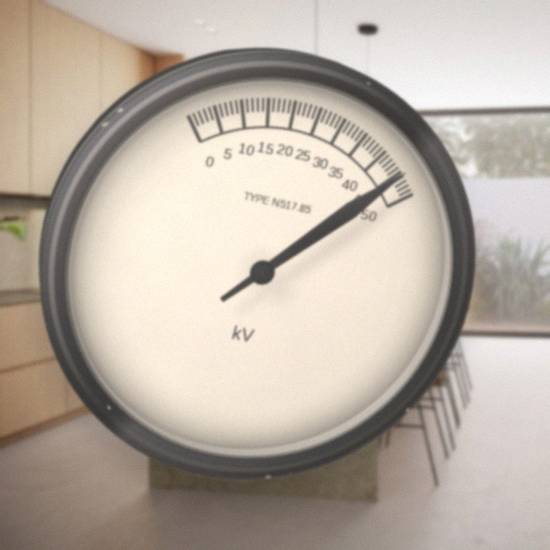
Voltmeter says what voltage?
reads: 45 kV
